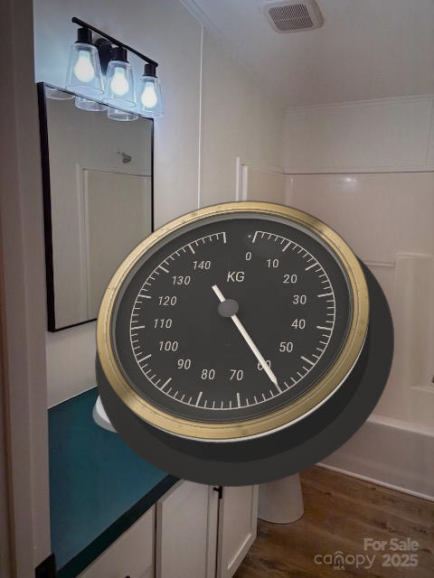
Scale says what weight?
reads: 60 kg
